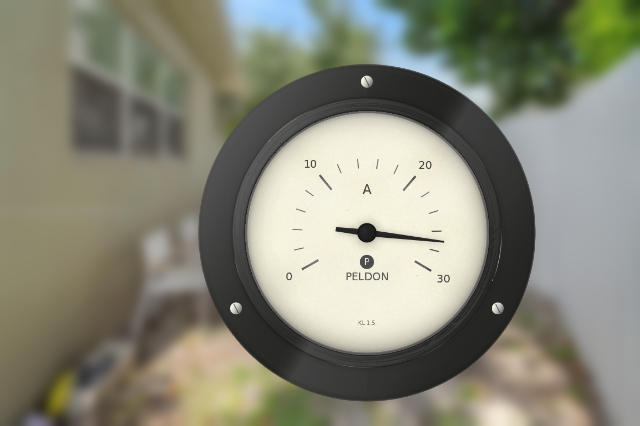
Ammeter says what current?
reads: 27 A
